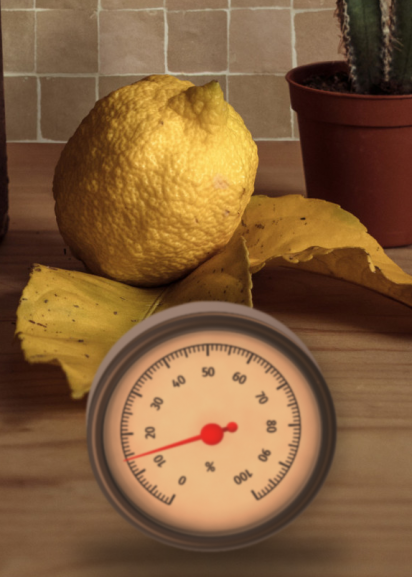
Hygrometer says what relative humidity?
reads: 15 %
